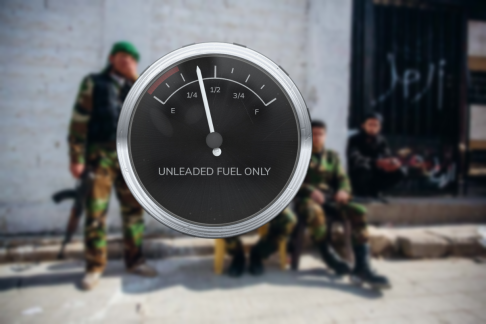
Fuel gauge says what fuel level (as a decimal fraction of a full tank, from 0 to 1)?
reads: 0.375
